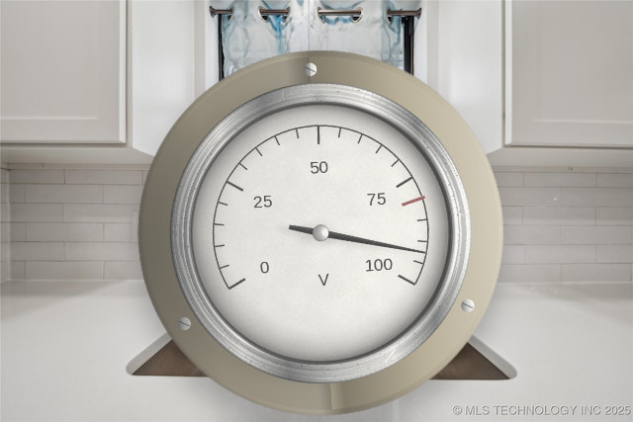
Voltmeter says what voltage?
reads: 92.5 V
